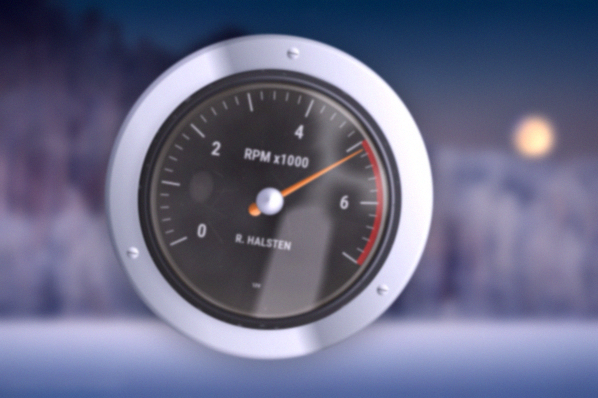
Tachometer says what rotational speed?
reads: 5100 rpm
